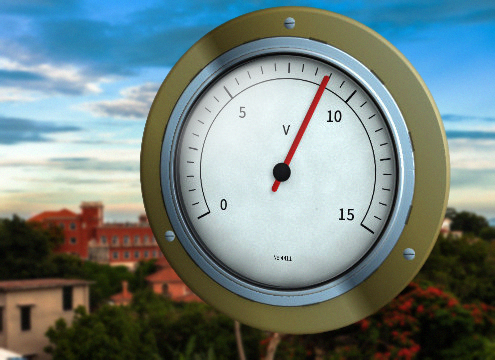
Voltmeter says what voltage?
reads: 9 V
